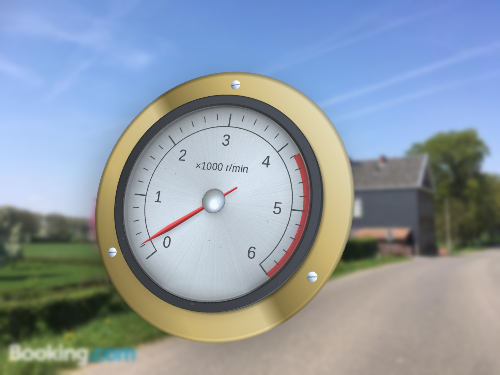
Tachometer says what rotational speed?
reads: 200 rpm
